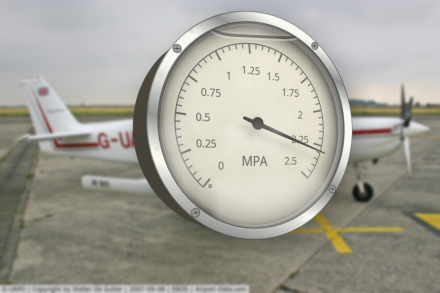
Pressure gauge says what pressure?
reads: 2.3 MPa
